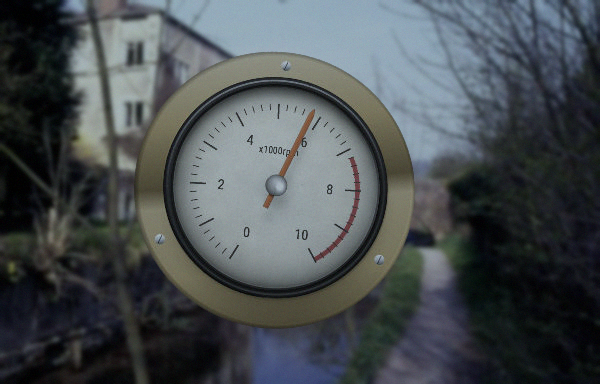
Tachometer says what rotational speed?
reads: 5800 rpm
